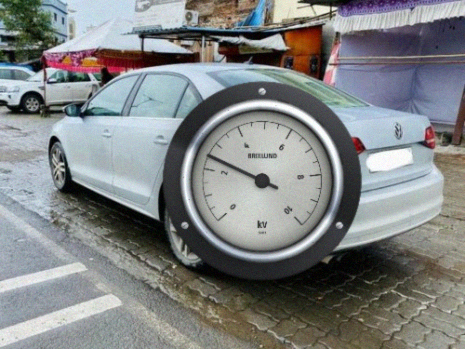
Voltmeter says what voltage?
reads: 2.5 kV
